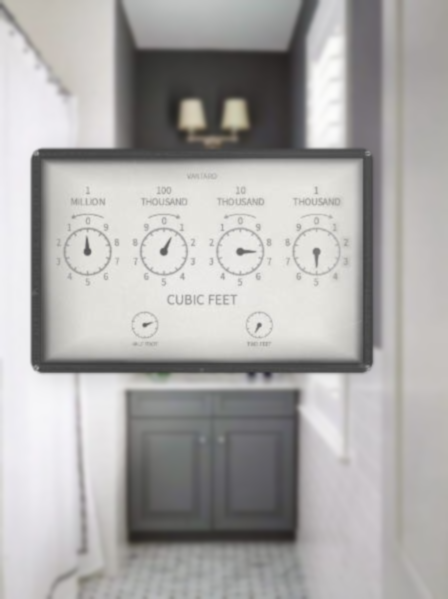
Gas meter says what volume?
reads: 7500 ft³
